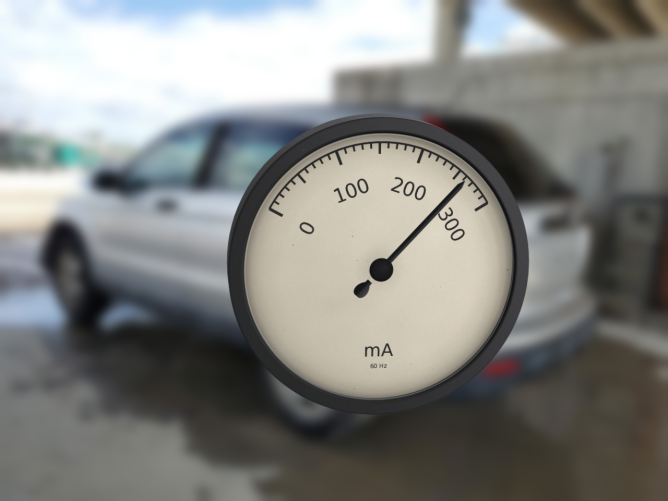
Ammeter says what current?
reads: 260 mA
